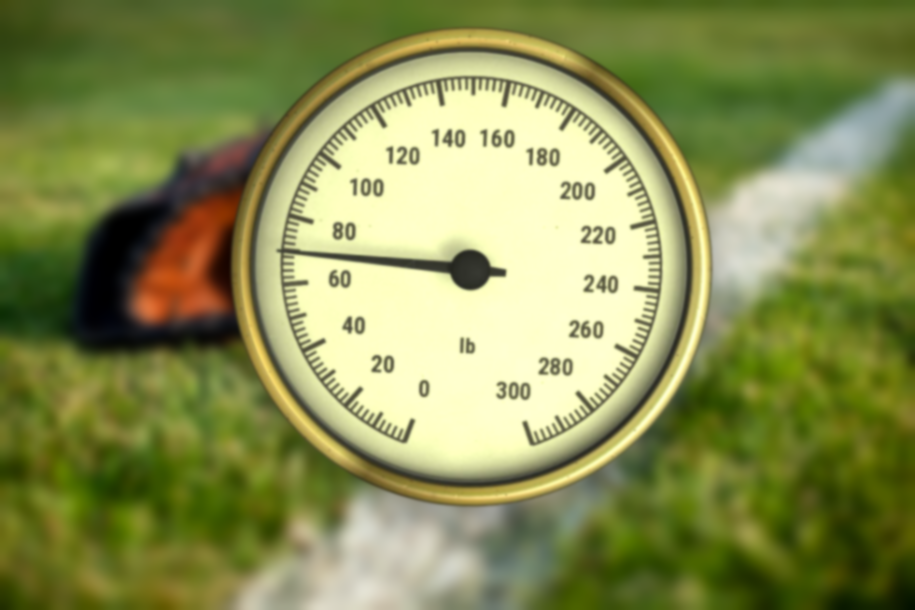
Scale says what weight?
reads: 70 lb
